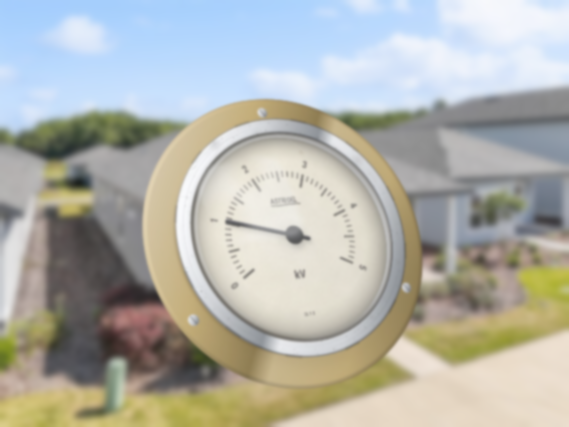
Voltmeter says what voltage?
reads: 1 kV
